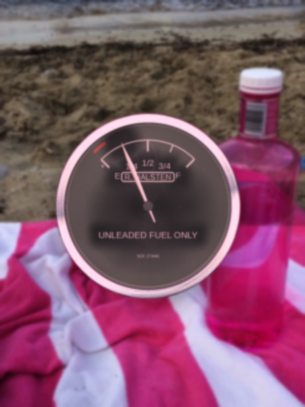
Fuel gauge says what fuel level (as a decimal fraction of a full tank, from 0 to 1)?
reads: 0.25
